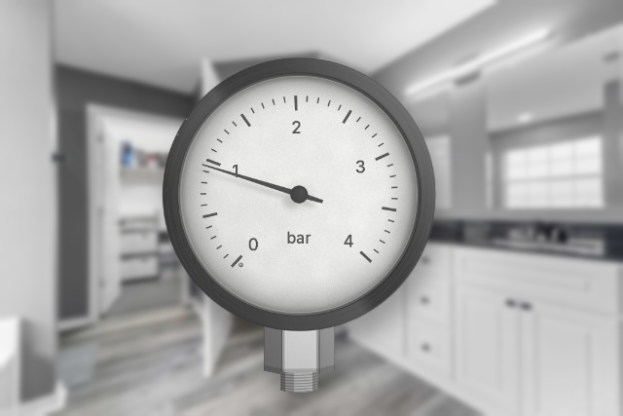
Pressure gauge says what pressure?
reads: 0.95 bar
